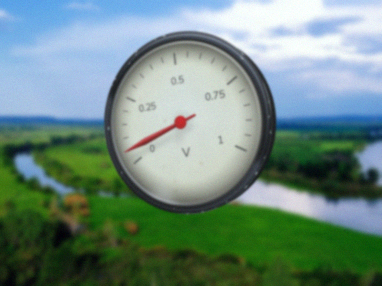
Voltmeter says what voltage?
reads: 0.05 V
